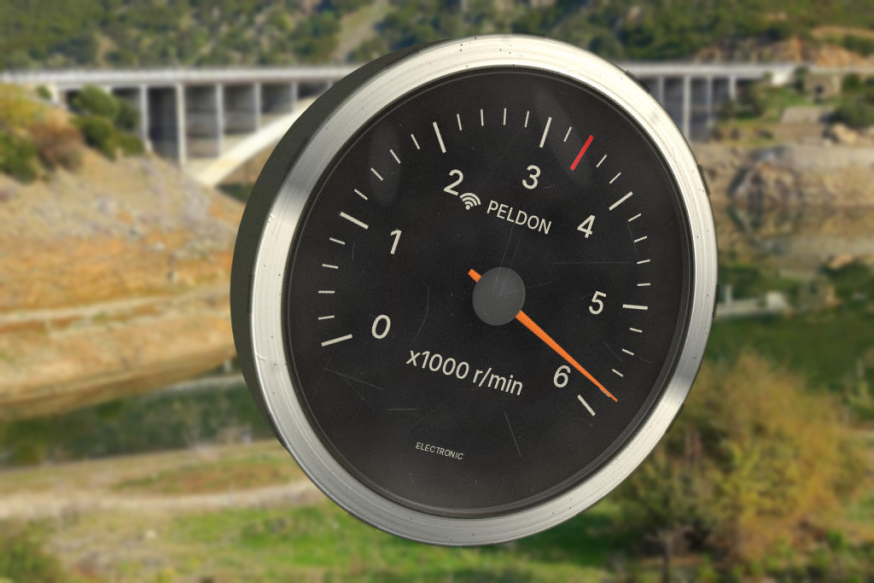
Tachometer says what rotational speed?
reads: 5800 rpm
